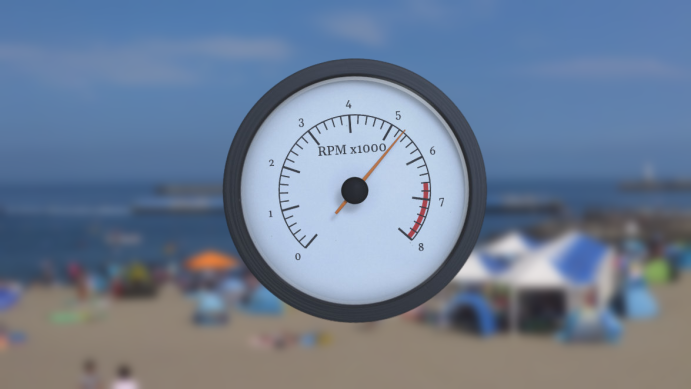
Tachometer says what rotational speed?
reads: 5300 rpm
